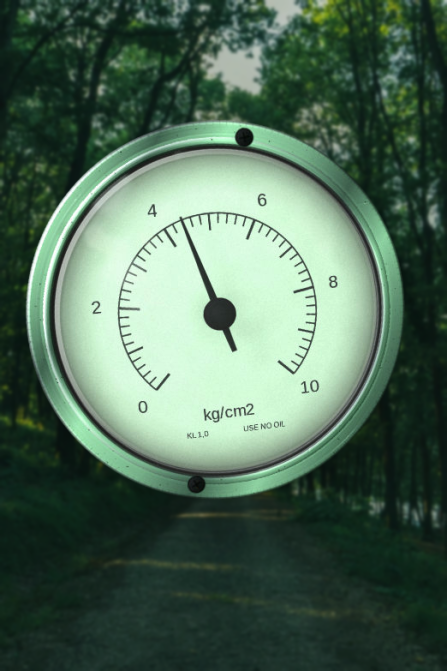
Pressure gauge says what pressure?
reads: 4.4 kg/cm²
